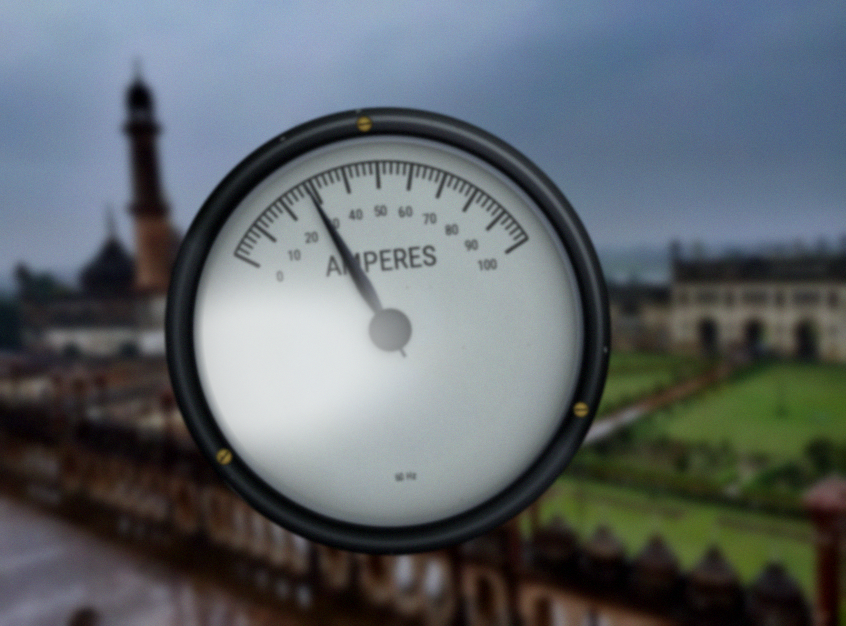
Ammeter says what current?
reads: 28 A
